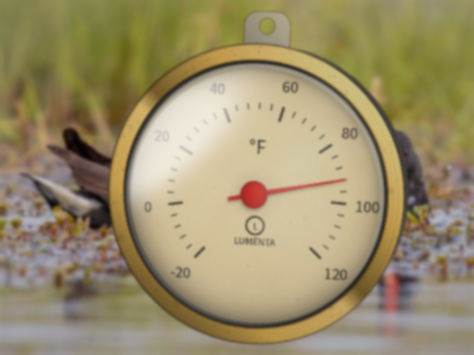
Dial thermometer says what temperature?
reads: 92 °F
